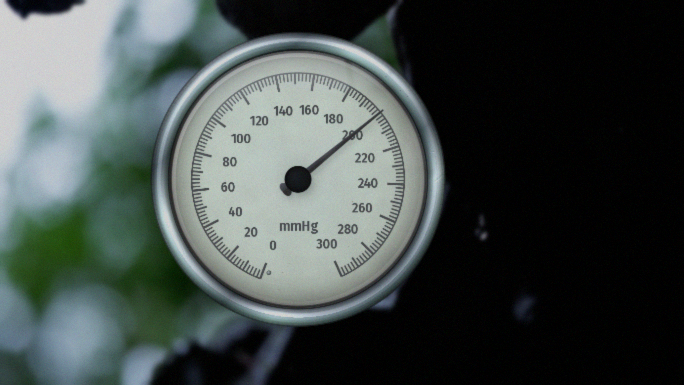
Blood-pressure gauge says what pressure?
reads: 200 mmHg
